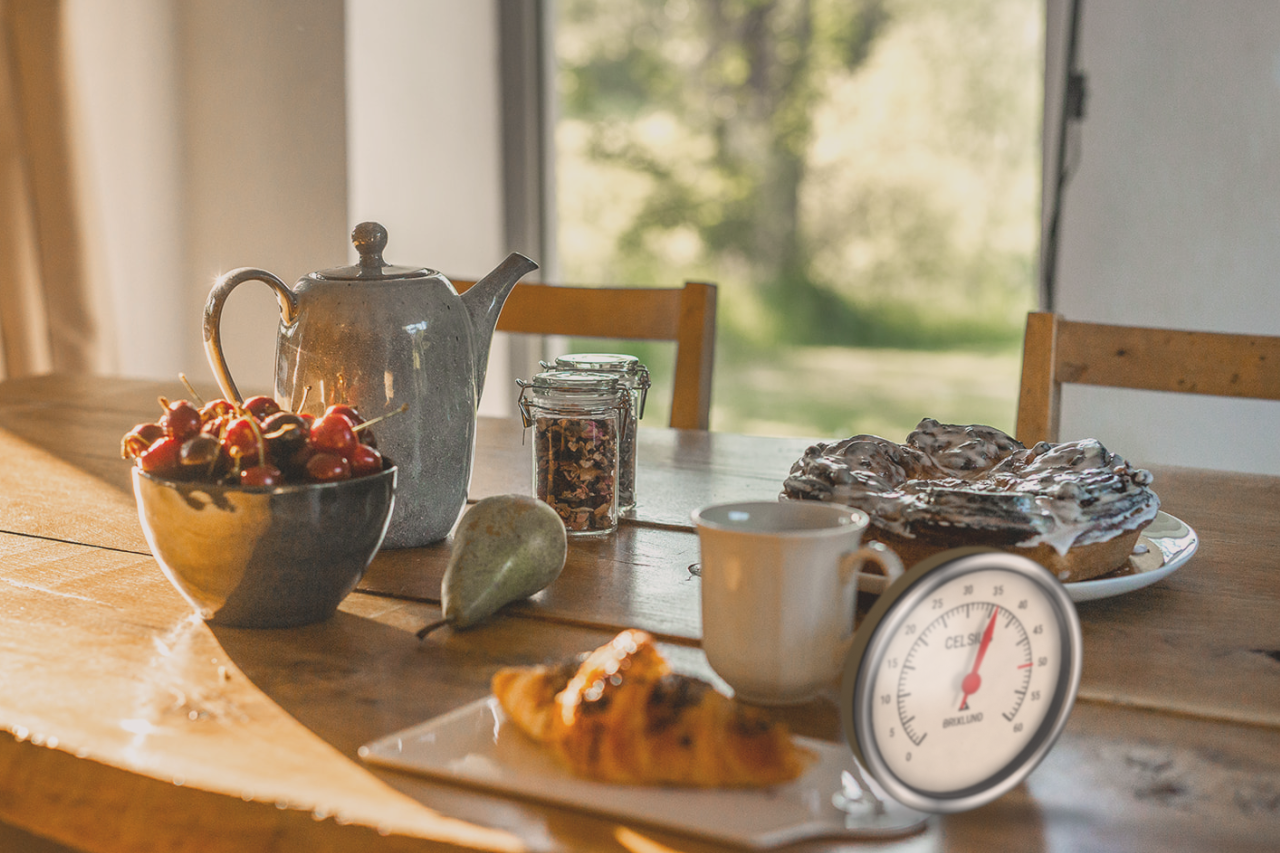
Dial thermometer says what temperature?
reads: 35 °C
